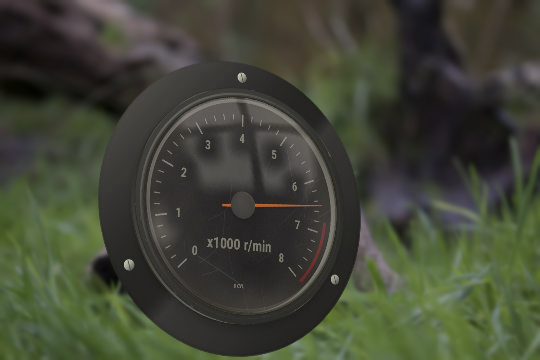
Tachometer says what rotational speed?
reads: 6500 rpm
